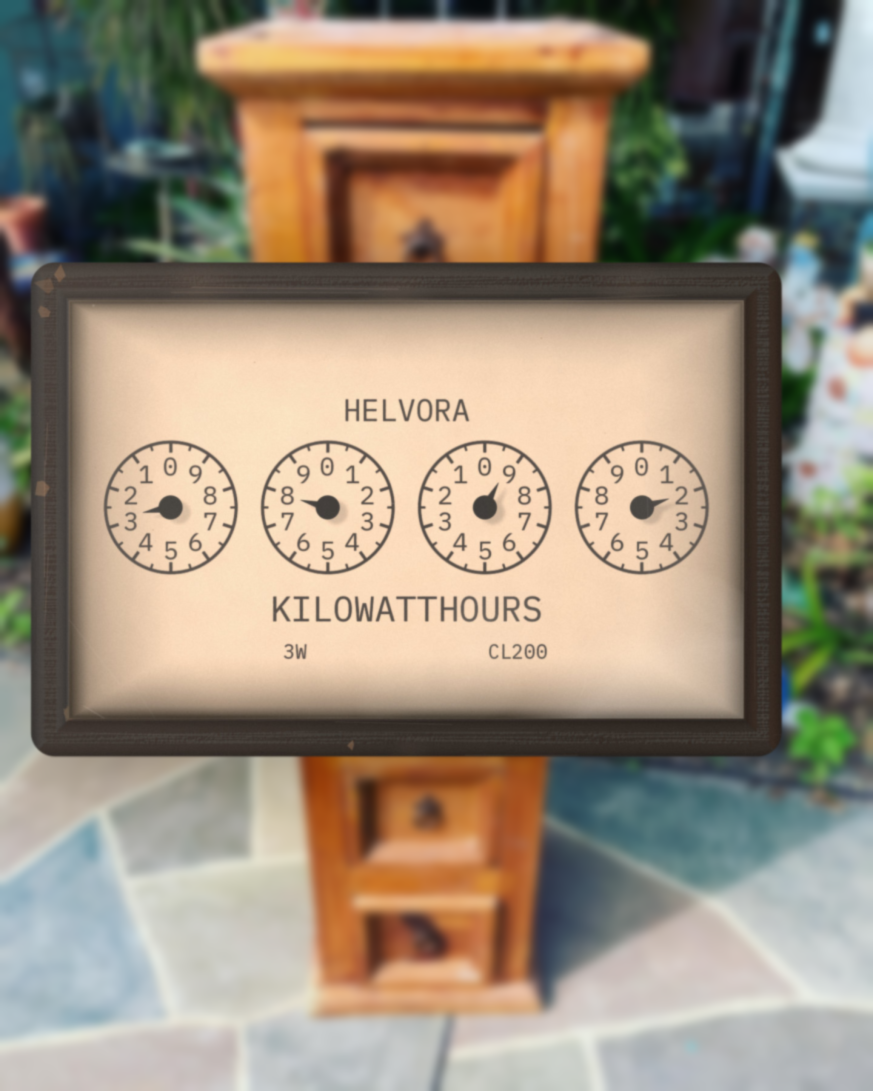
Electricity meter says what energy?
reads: 2792 kWh
